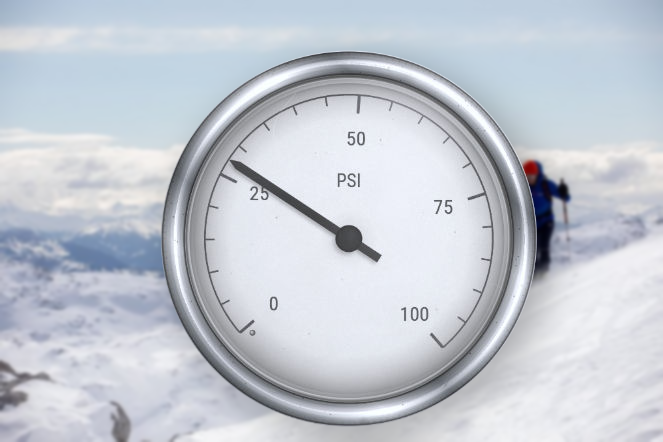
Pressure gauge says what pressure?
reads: 27.5 psi
